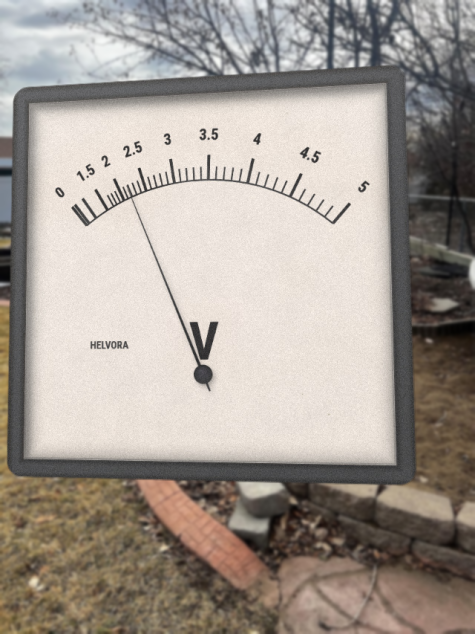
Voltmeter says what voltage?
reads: 2.2 V
